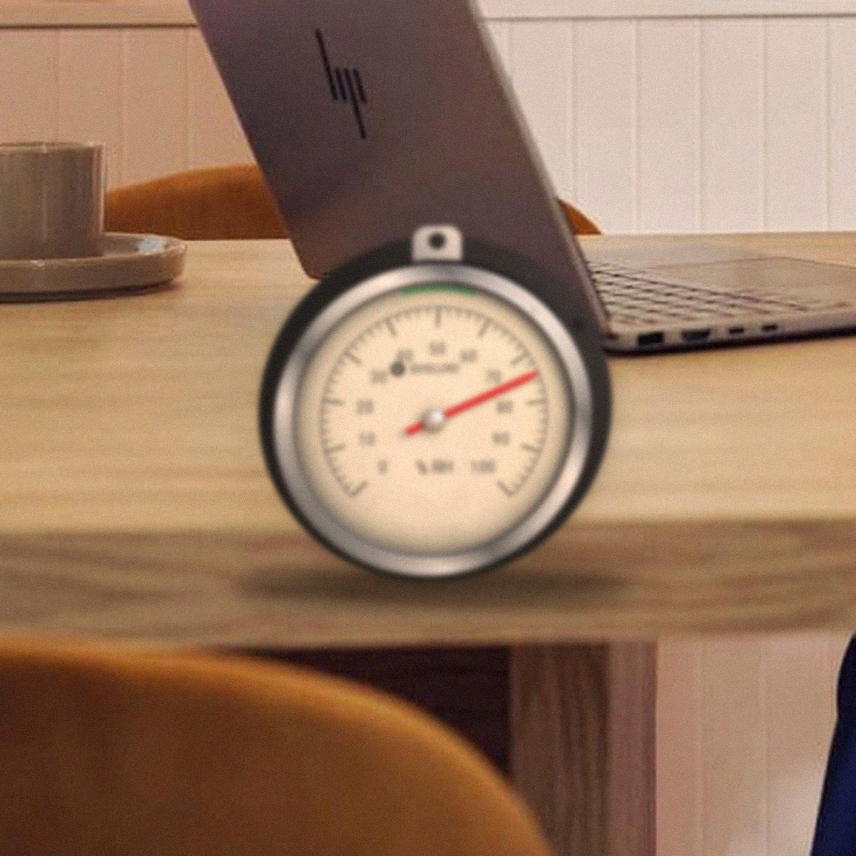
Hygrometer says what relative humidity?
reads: 74 %
